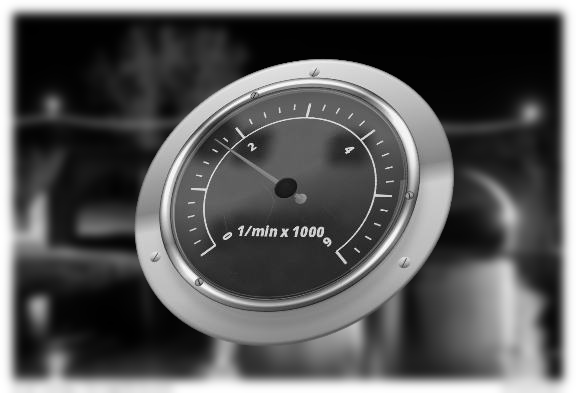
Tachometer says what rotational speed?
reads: 1700 rpm
